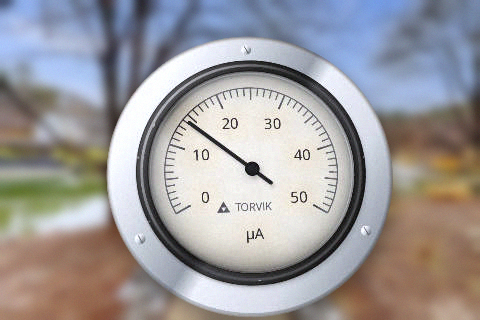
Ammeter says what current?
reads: 14 µA
